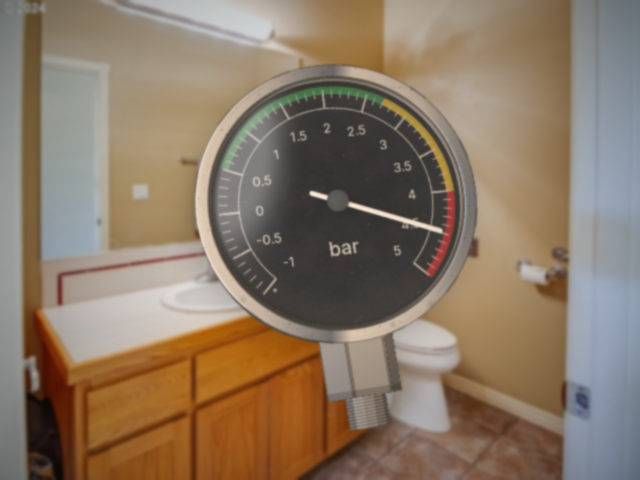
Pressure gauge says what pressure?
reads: 4.5 bar
